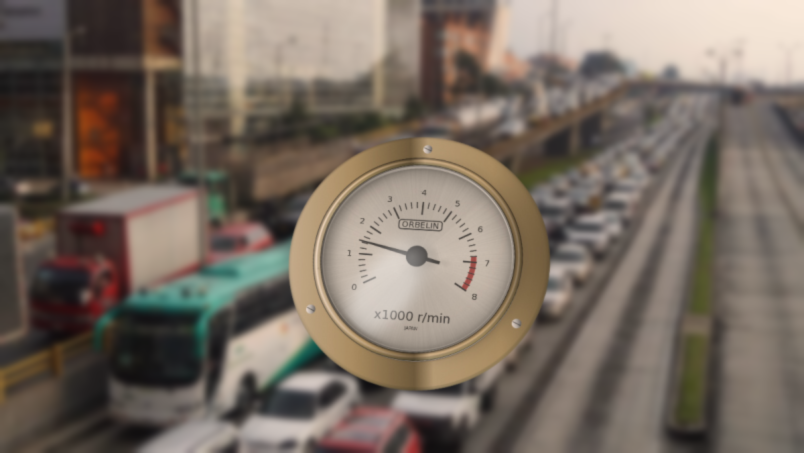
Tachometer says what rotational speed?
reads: 1400 rpm
